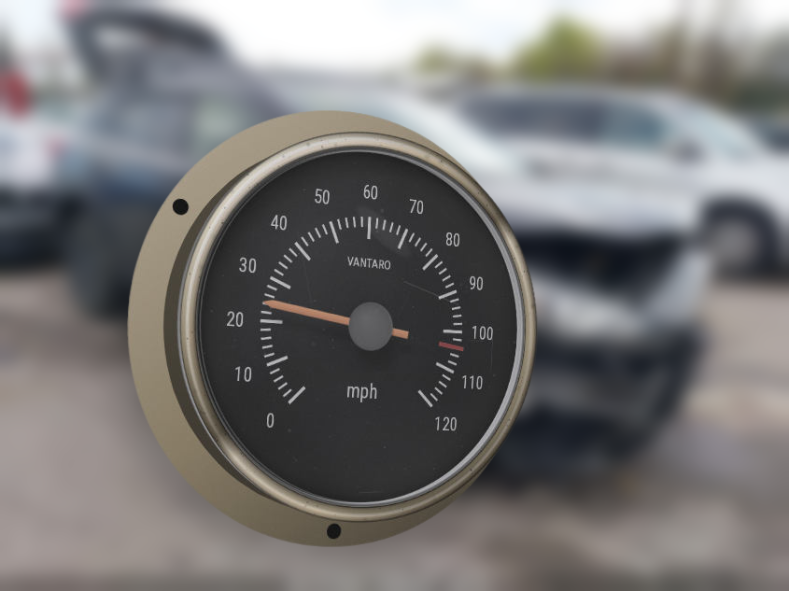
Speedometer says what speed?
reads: 24 mph
